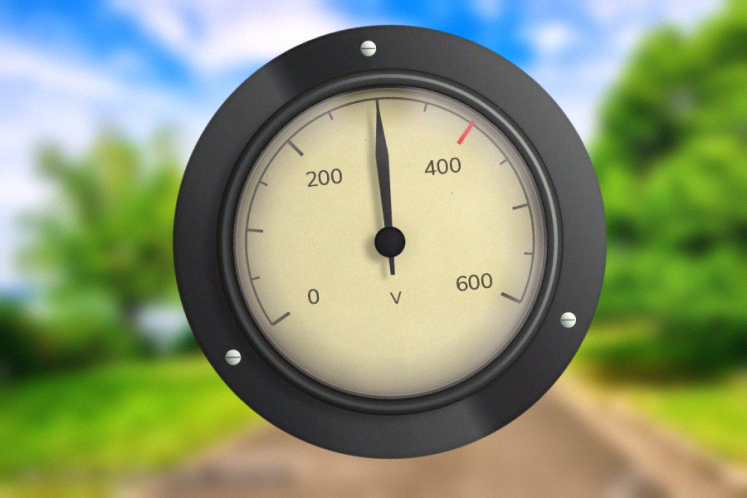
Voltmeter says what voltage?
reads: 300 V
